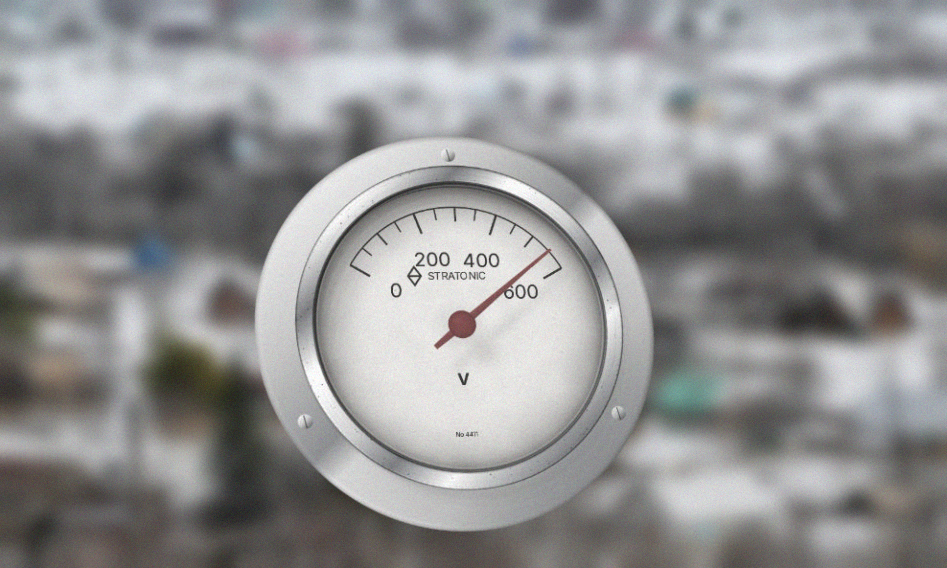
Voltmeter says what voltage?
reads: 550 V
